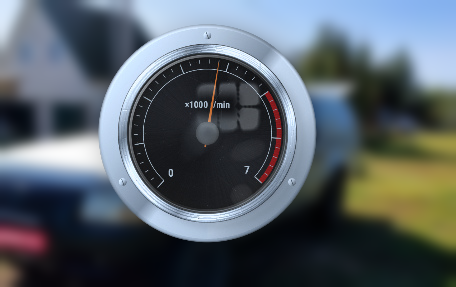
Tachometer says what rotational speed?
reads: 3800 rpm
